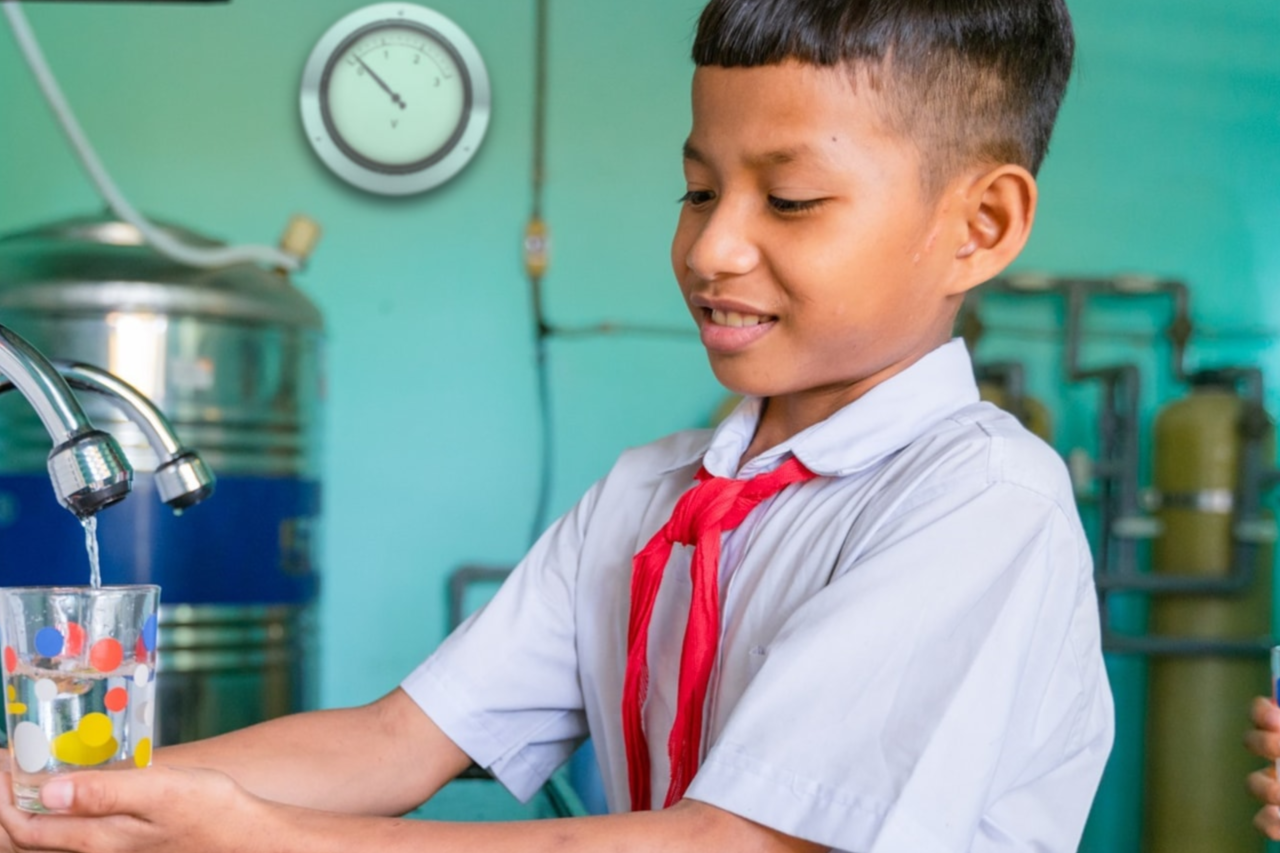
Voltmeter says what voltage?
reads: 0.2 V
